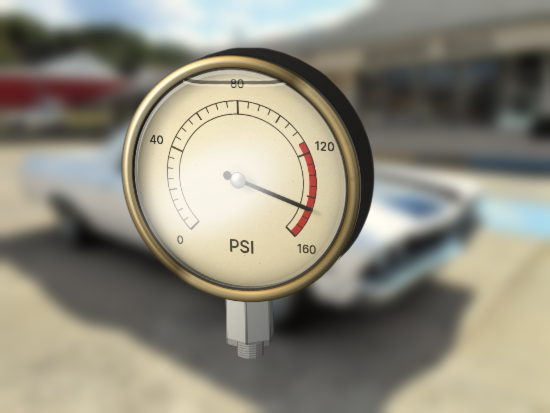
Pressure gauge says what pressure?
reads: 145 psi
